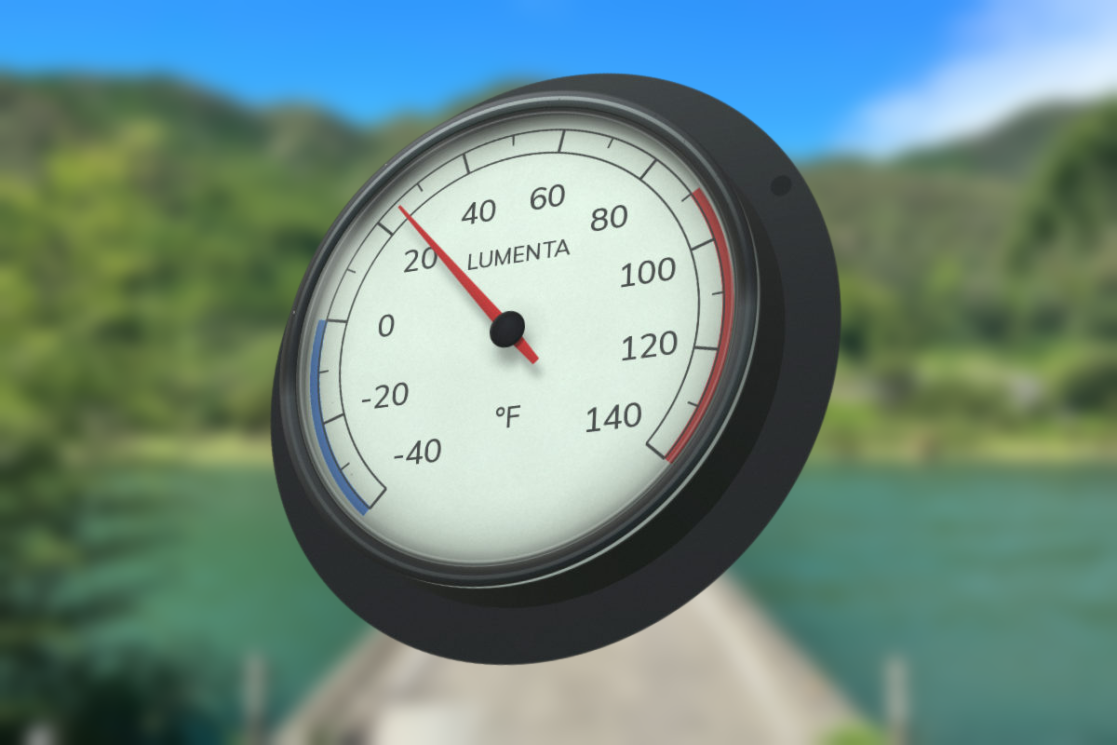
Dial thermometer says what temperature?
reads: 25 °F
